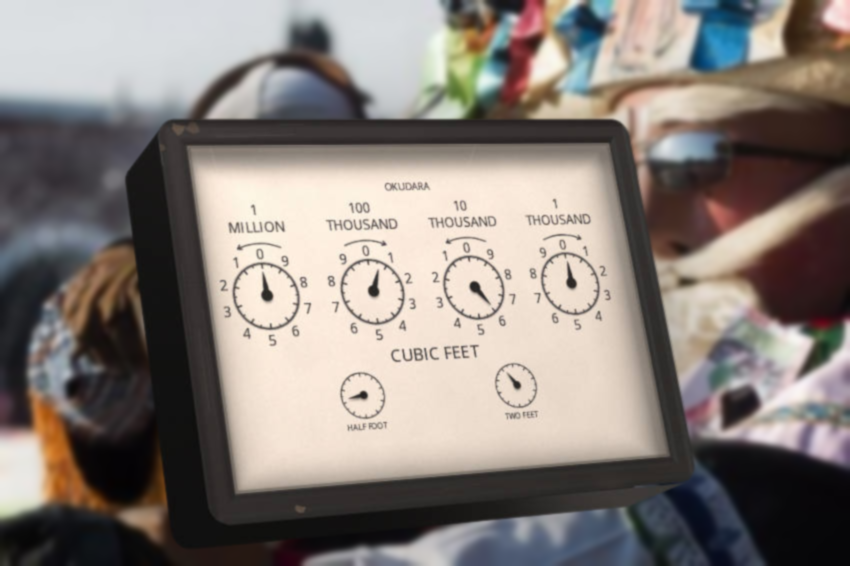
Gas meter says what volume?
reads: 6000 ft³
